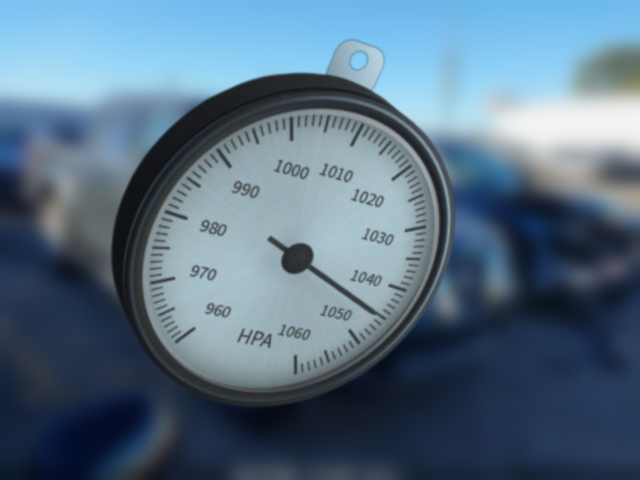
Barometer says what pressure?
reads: 1045 hPa
